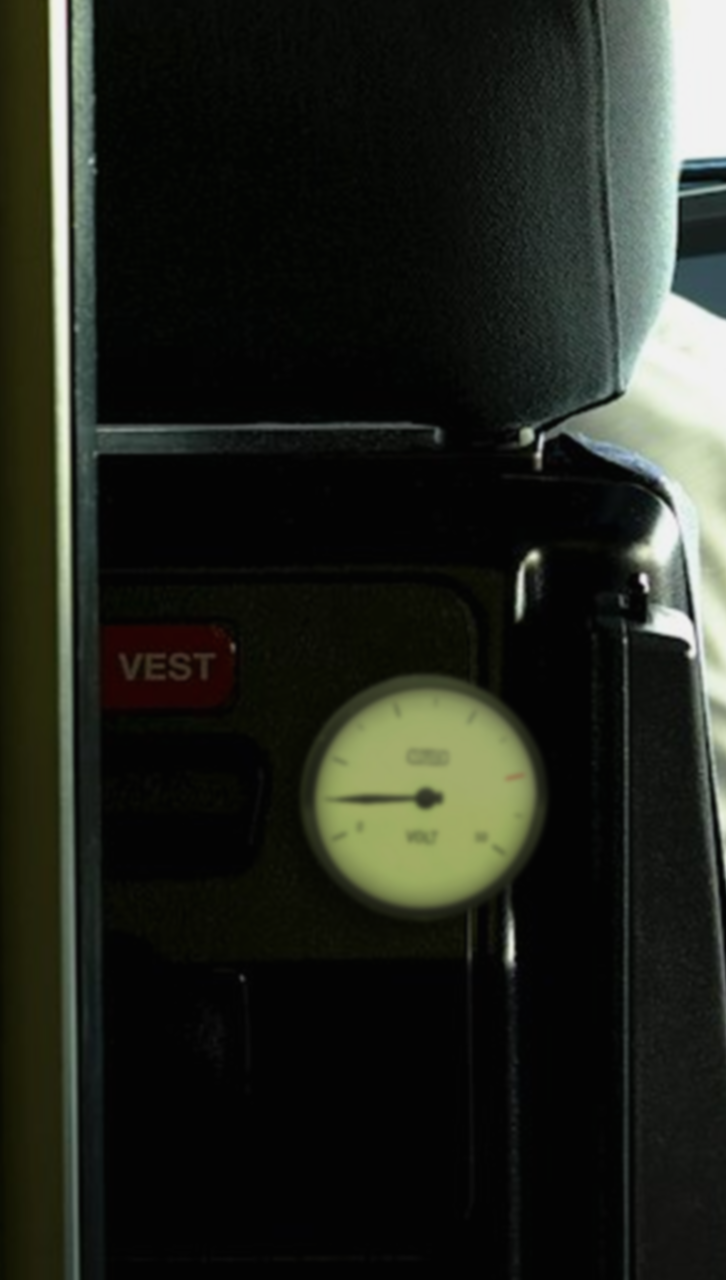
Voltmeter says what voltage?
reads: 5 V
